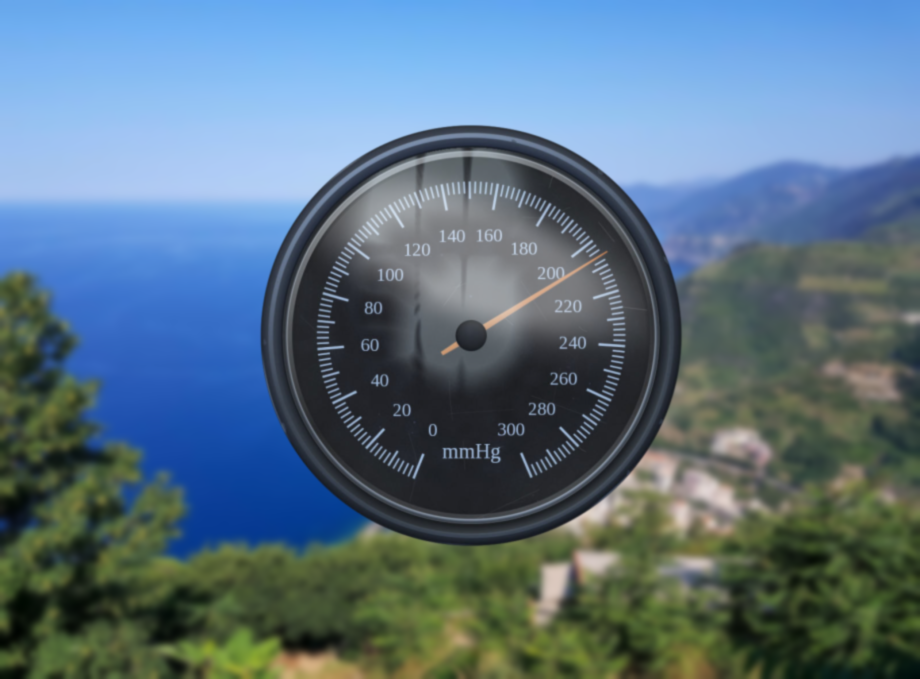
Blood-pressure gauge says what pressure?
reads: 206 mmHg
